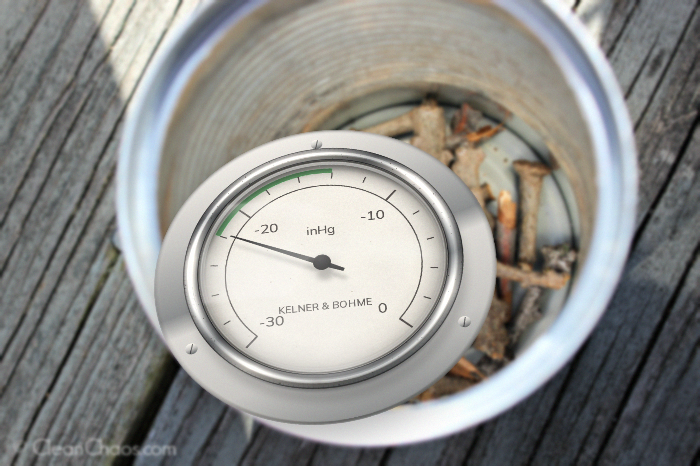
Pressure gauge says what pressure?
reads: -22 inHg
